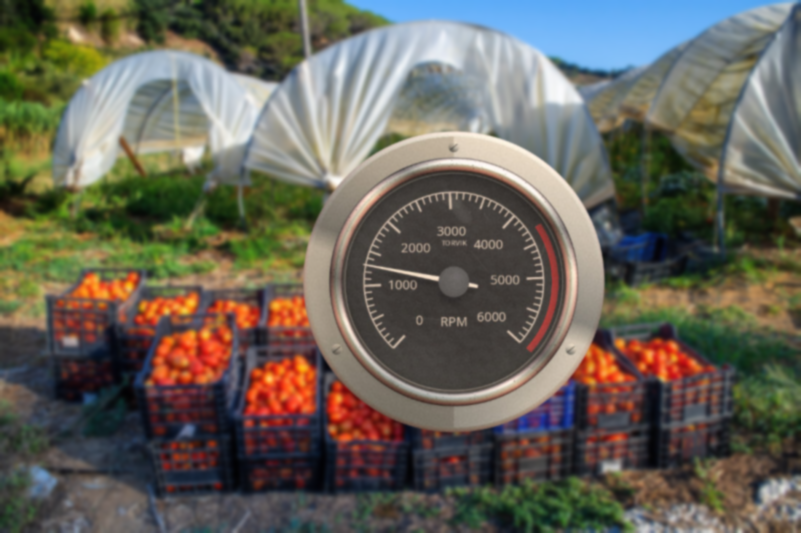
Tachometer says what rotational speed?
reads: 1300 rpm
